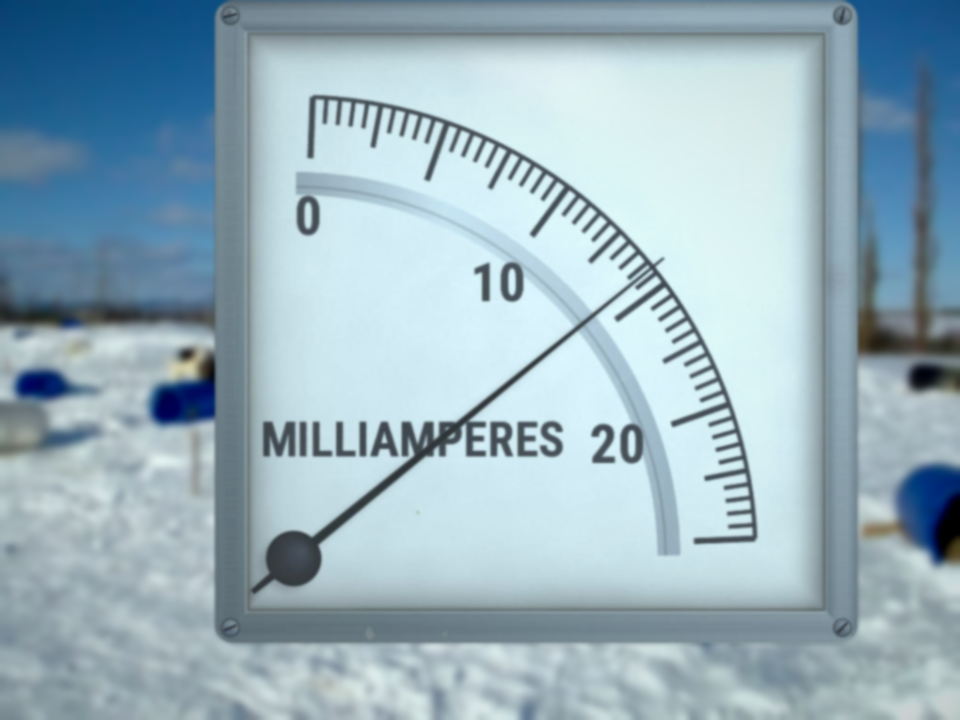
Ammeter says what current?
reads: 14.25 mA
